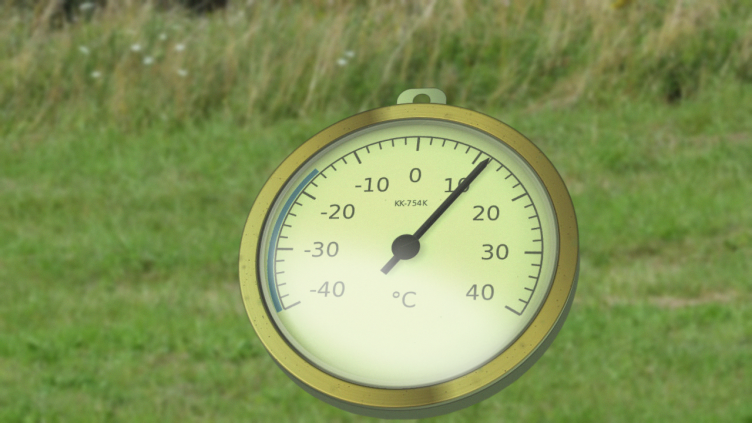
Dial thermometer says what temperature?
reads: 12 °C
